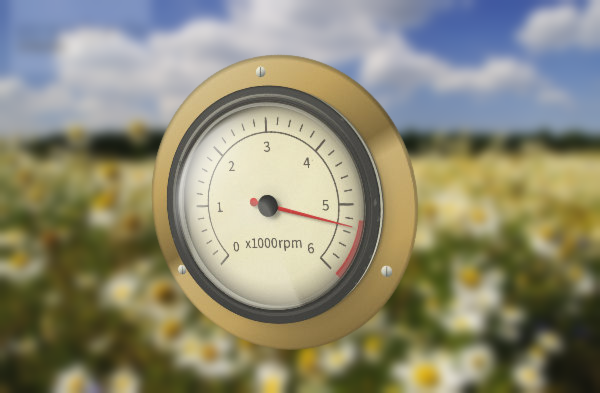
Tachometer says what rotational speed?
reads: 5300 rpm
